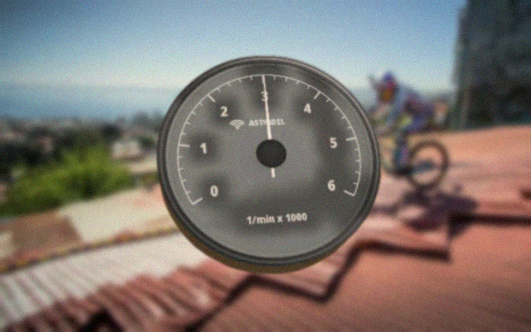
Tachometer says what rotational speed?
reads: 3000 rpm
